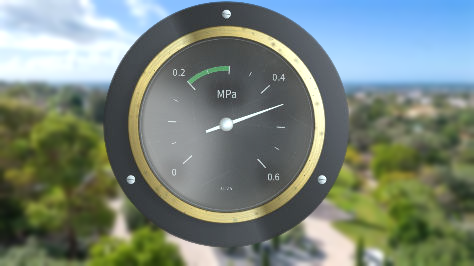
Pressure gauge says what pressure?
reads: 0.45 MPa
